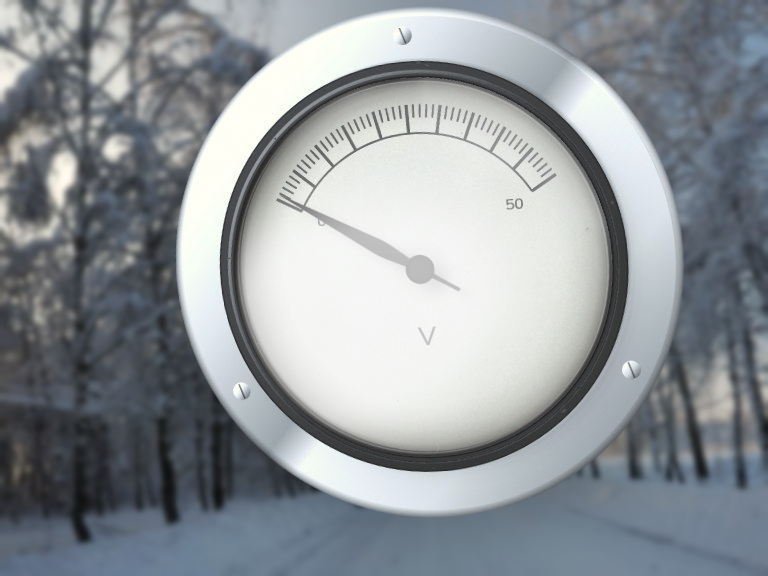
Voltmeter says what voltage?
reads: 1 V
